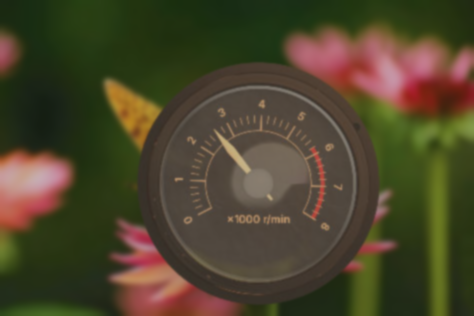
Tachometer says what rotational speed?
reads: 2600 rpm
